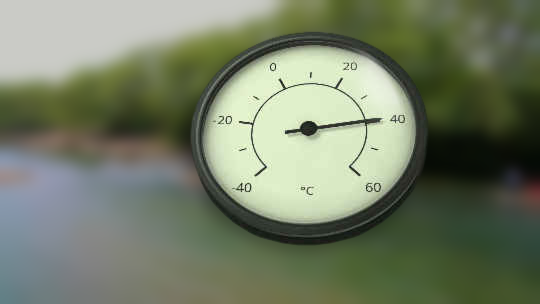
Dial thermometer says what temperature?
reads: 40 °C
